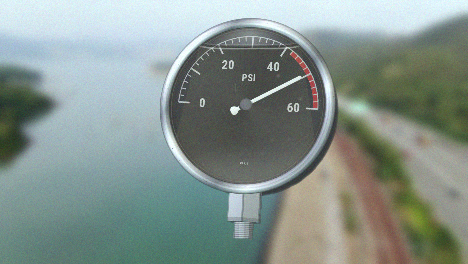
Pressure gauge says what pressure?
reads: 50 psi
